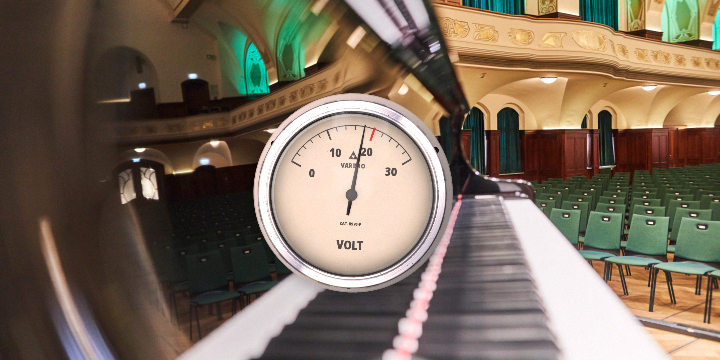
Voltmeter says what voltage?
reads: 18 V
